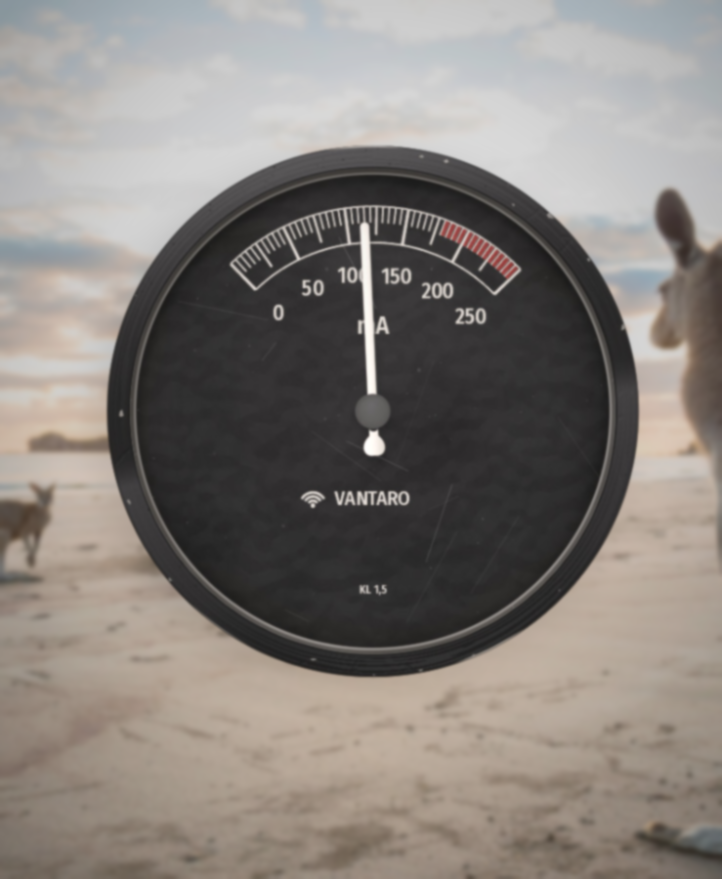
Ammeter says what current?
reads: 115 mA
